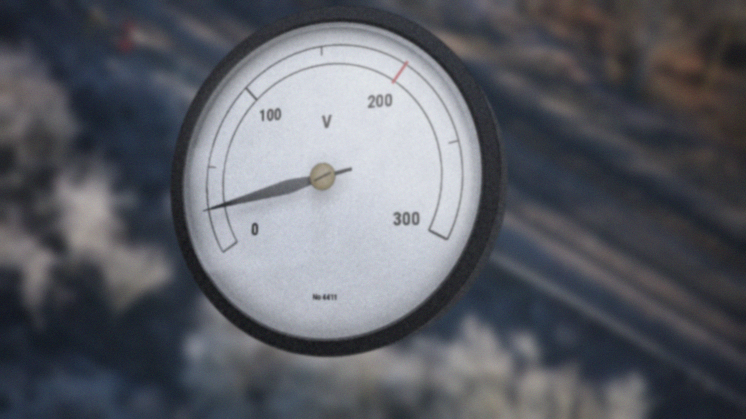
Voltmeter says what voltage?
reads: 25 V
